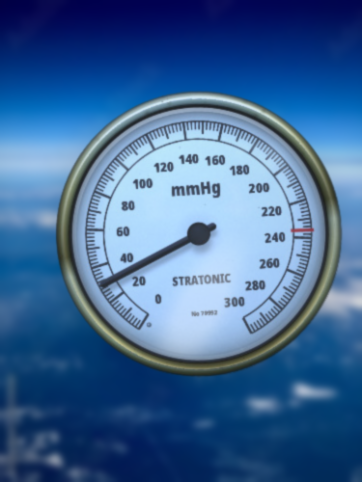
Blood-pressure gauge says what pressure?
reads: 30 mmHg
